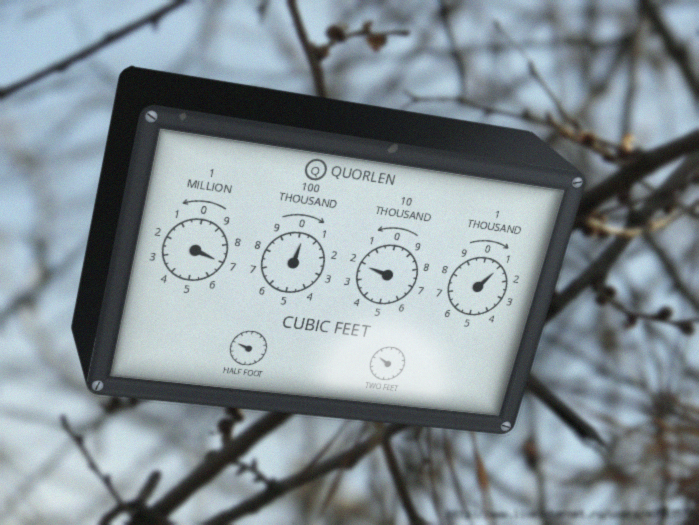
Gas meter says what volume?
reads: 702100 ft³
